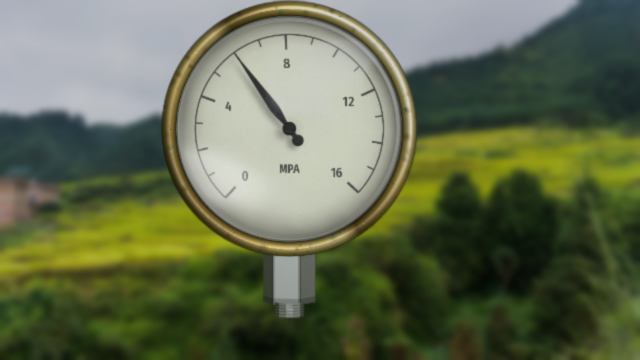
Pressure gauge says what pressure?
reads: 6 MPa
